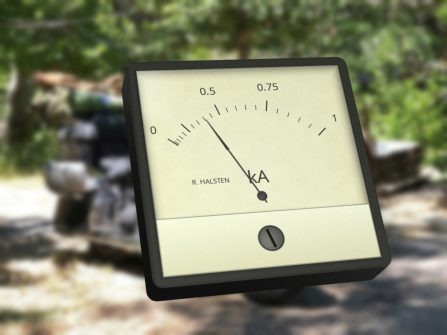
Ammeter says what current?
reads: 0.4 kA
